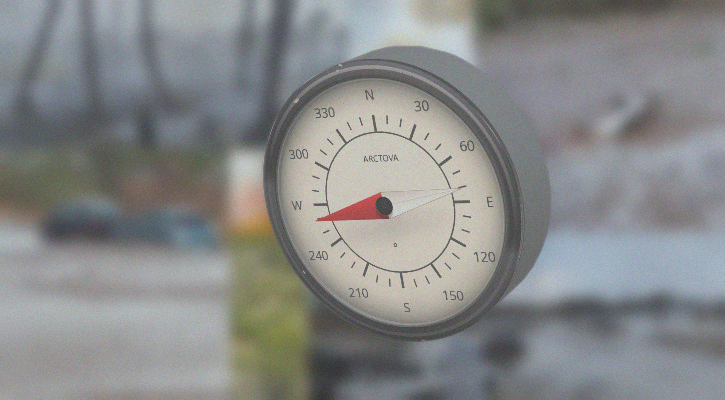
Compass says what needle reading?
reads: 260 °
